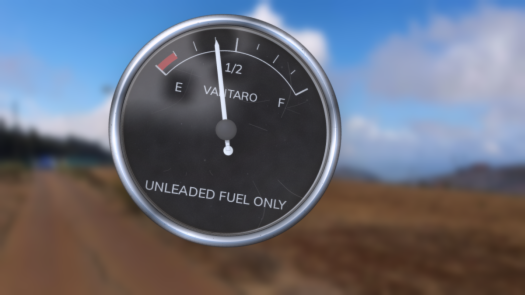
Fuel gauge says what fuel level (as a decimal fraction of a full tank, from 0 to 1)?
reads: 0.375
